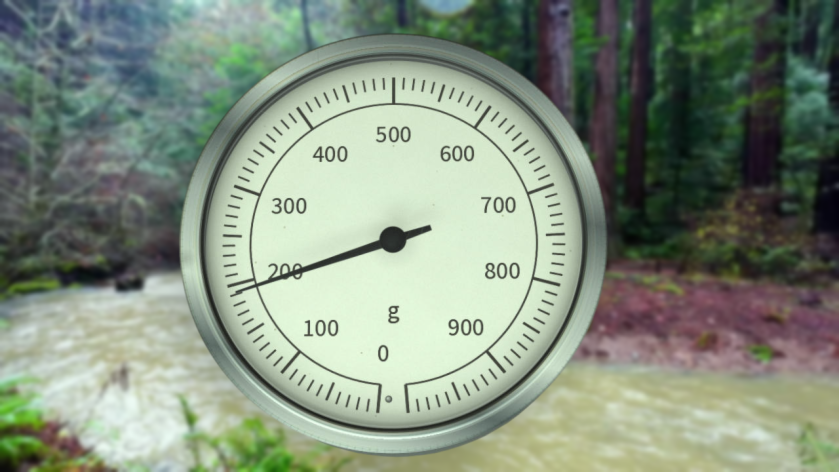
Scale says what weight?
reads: 190 g
